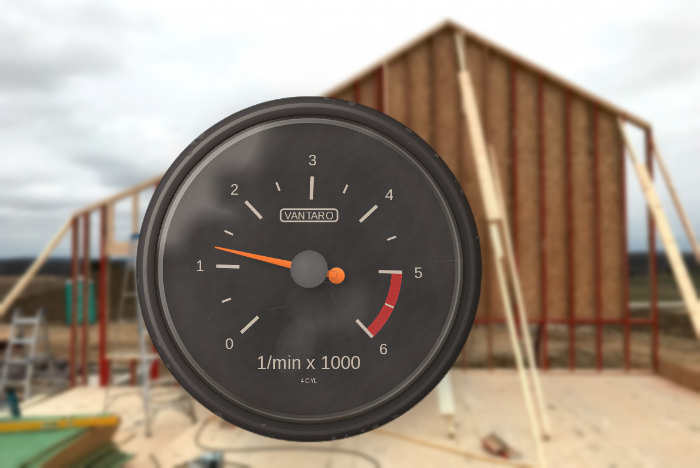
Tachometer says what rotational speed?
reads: 1250 rpm
